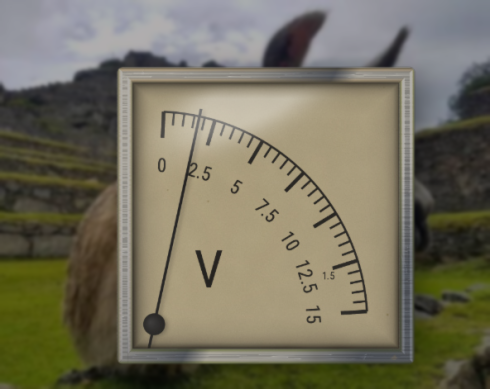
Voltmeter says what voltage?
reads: 1.75 V
